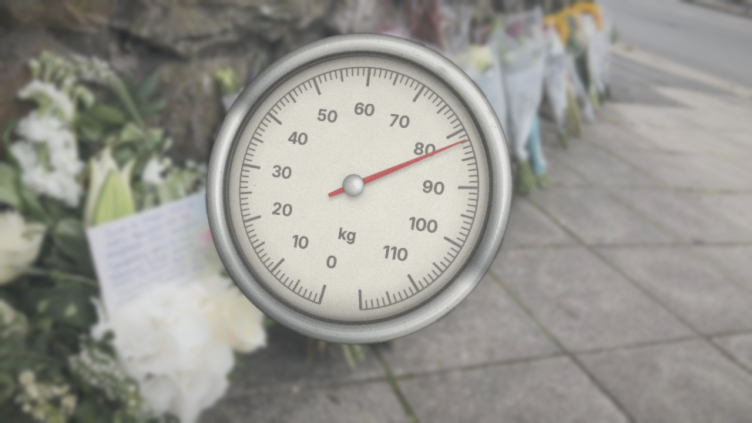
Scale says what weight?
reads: 82 kg
